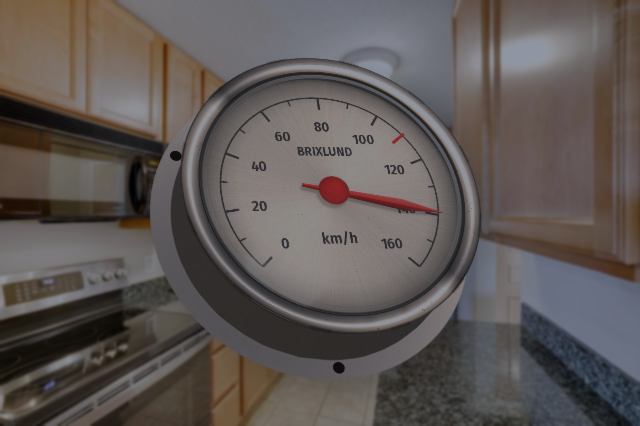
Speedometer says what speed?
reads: 140 km/h
